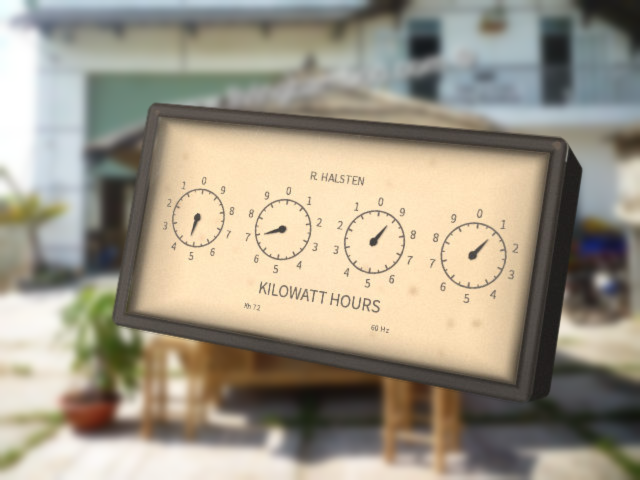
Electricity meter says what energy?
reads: 4691 kWh
